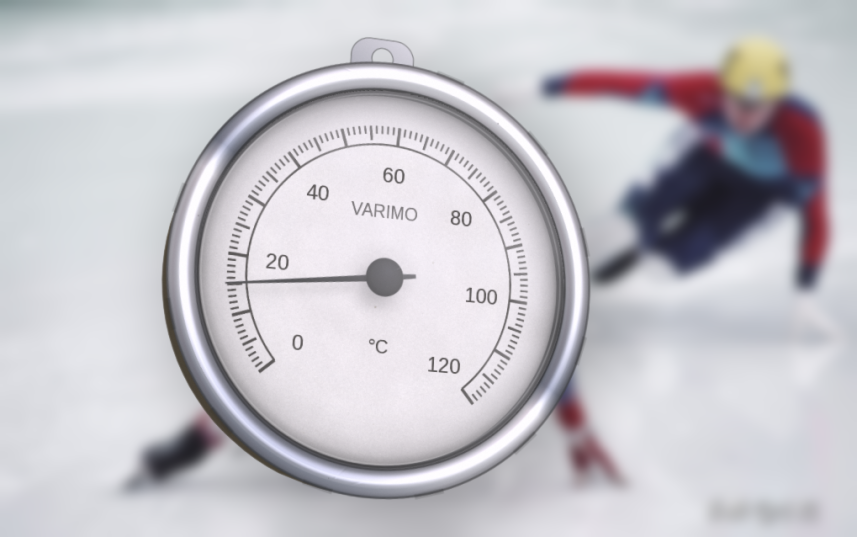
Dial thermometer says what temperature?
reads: 15 °C
